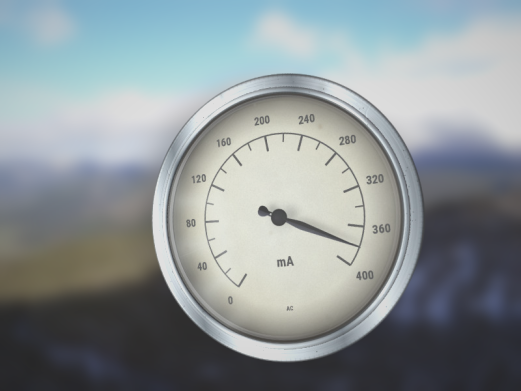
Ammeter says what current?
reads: 380 mA
